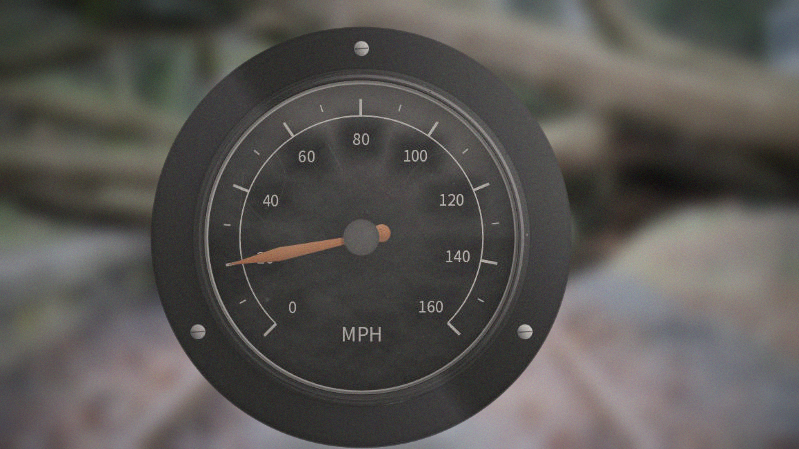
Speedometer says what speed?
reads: 20 mph
